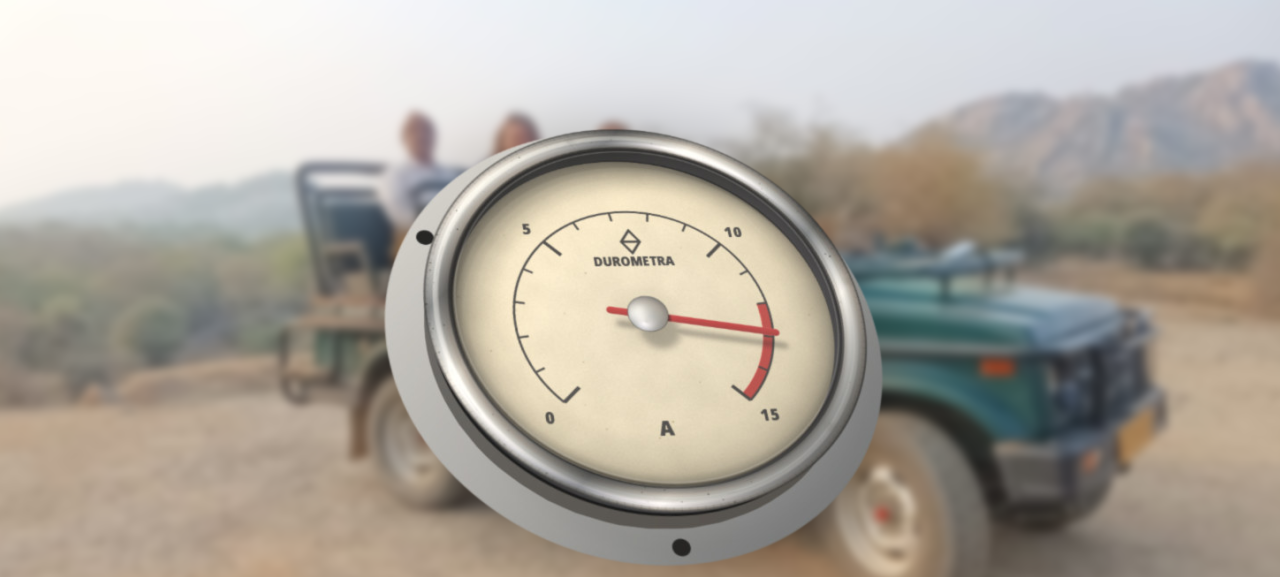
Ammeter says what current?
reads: 13 A
